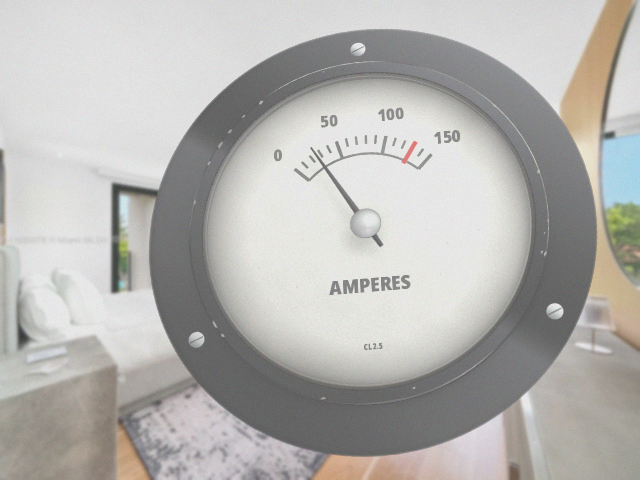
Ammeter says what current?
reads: 25 A
